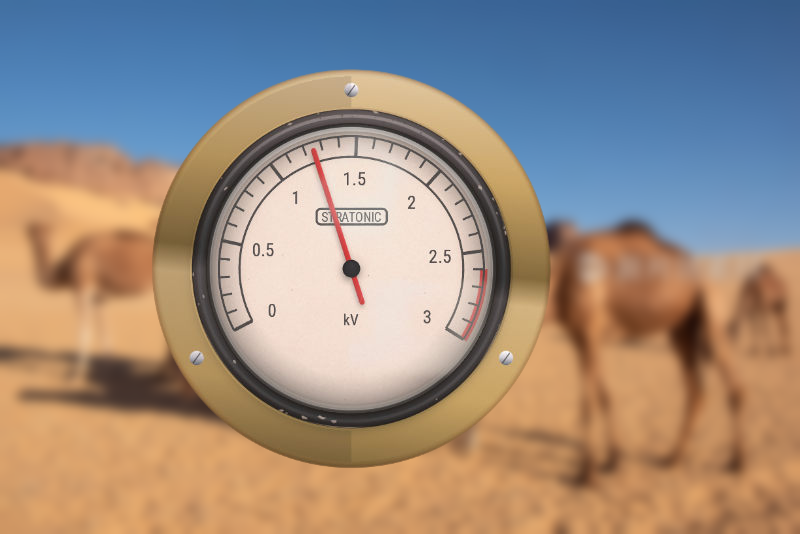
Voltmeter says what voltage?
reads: 1.25 kV
